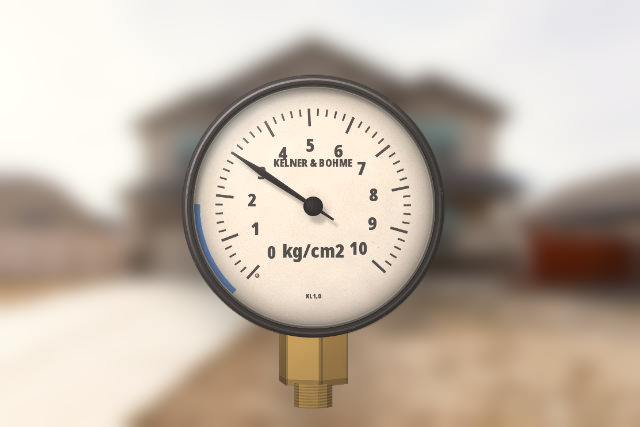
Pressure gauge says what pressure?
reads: 3 kg/cm²
